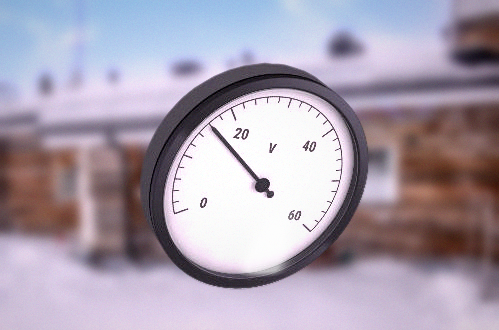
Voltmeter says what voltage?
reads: 16 V
